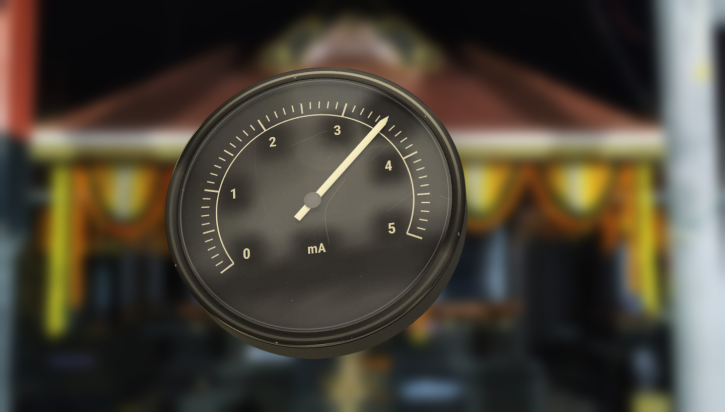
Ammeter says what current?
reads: 3.5 mA
